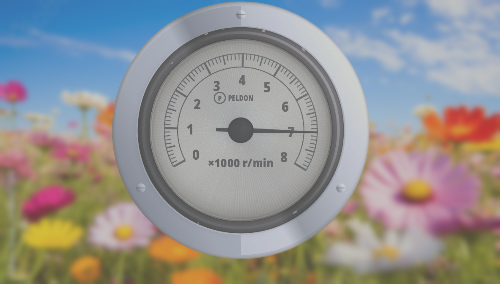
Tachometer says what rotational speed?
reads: 7000 rpm
